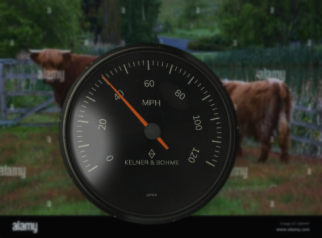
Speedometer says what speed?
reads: 40 mph
